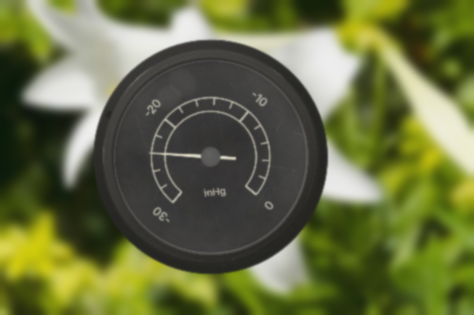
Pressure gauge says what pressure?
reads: -24 inHg
